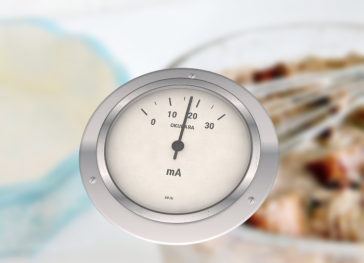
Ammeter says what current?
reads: 17.5 mA
